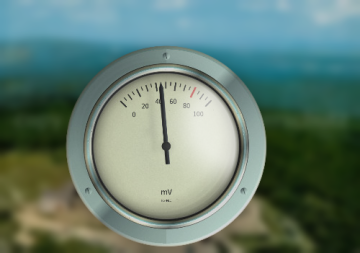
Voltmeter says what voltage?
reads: 45 mV
